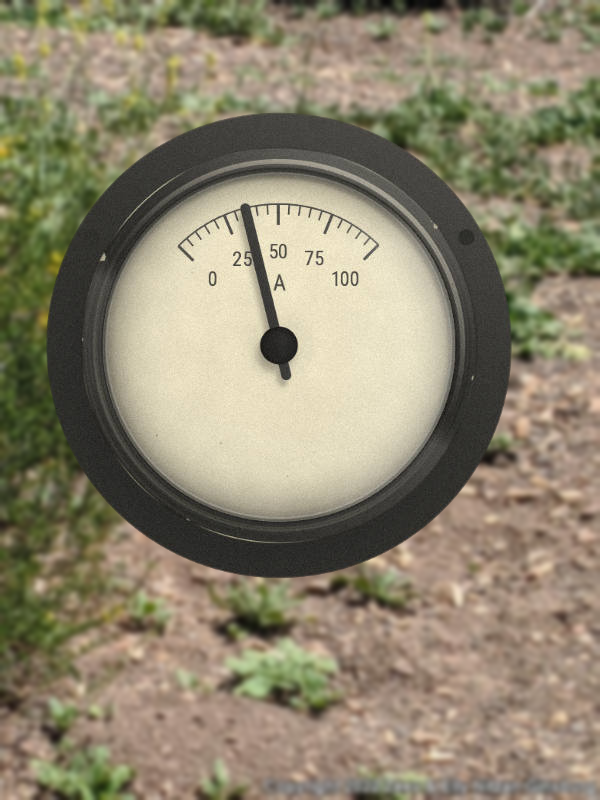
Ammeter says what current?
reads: 35 A
